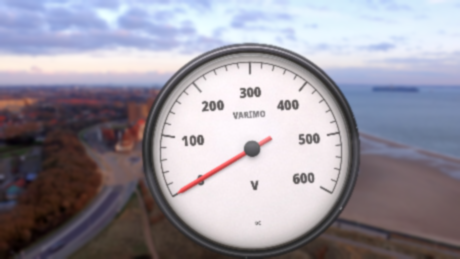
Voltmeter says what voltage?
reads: 0 V
